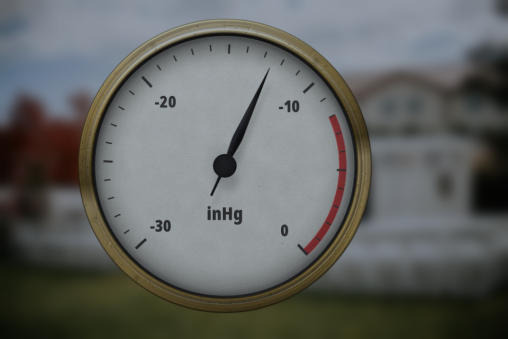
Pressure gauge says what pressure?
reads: -12.5 inHg
